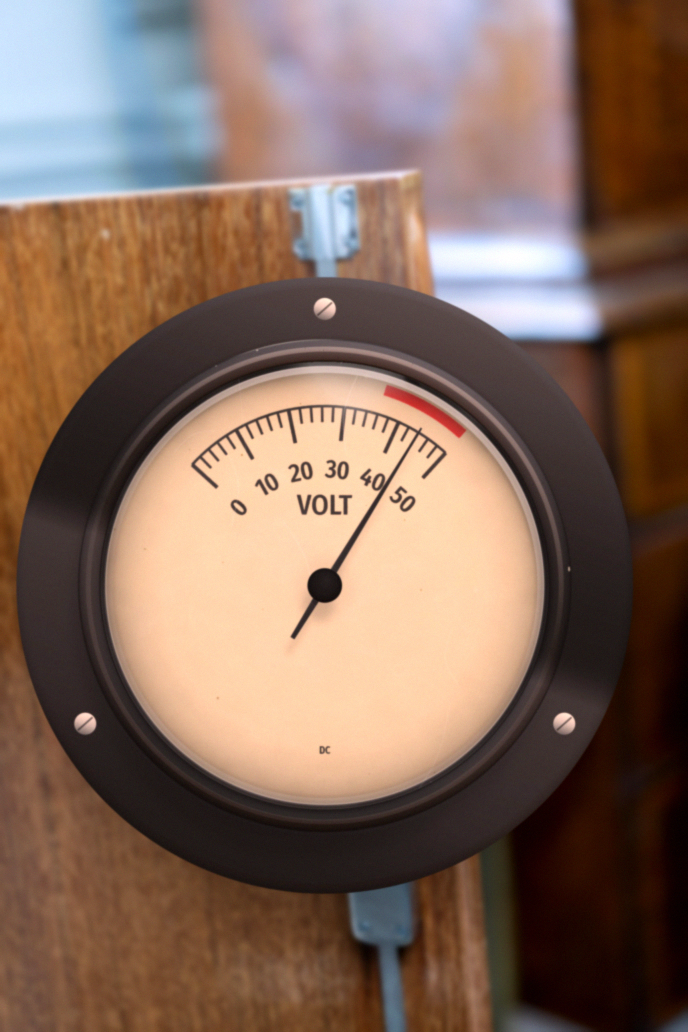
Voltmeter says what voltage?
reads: 44 V
